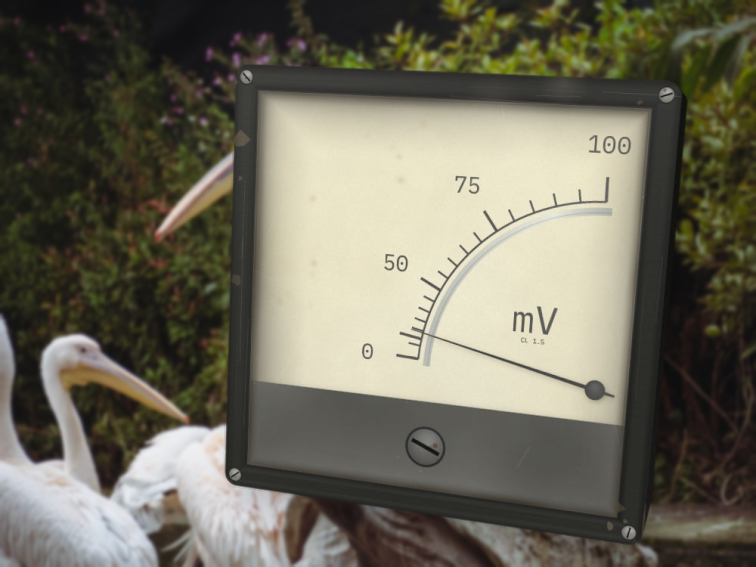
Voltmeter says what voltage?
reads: 30 mV
